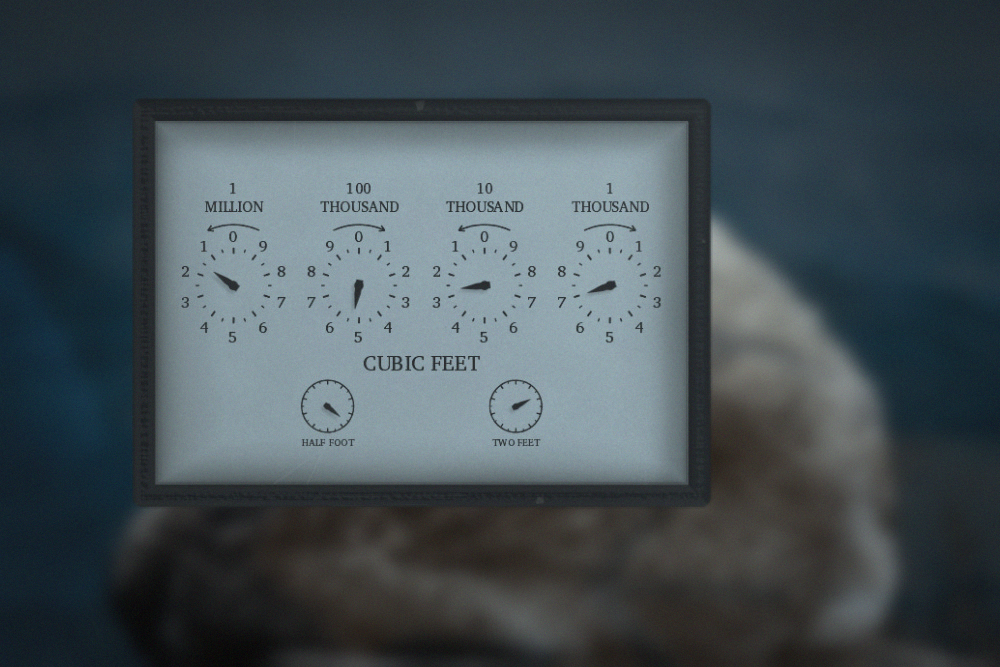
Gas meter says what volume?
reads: 152700 ft³
